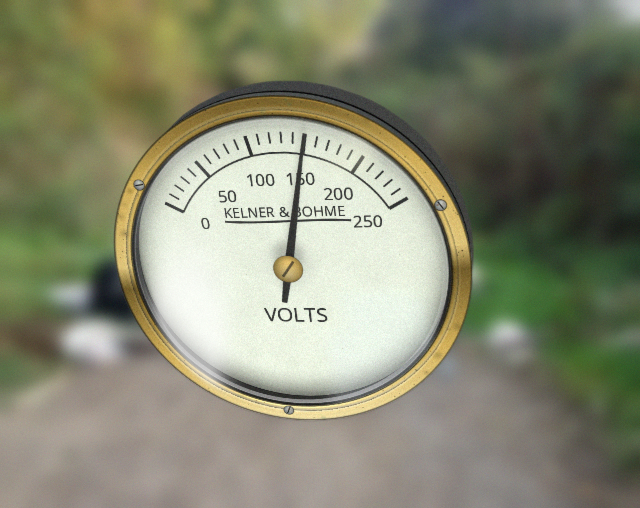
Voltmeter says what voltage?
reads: 150 V
